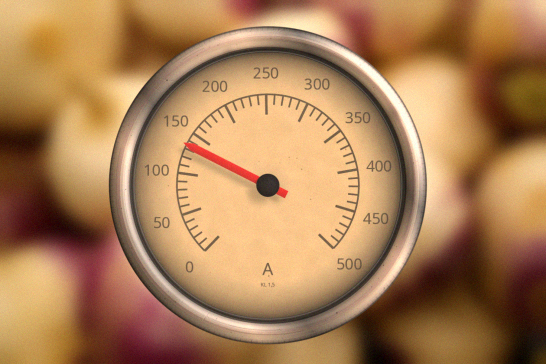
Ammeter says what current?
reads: 135 A
